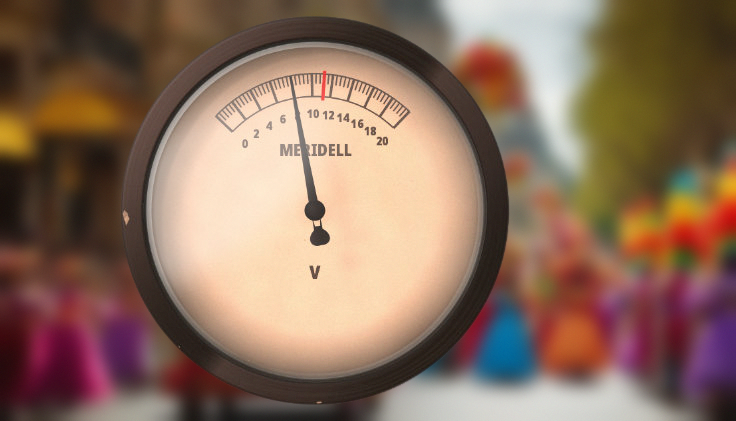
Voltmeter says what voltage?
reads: 8 V
